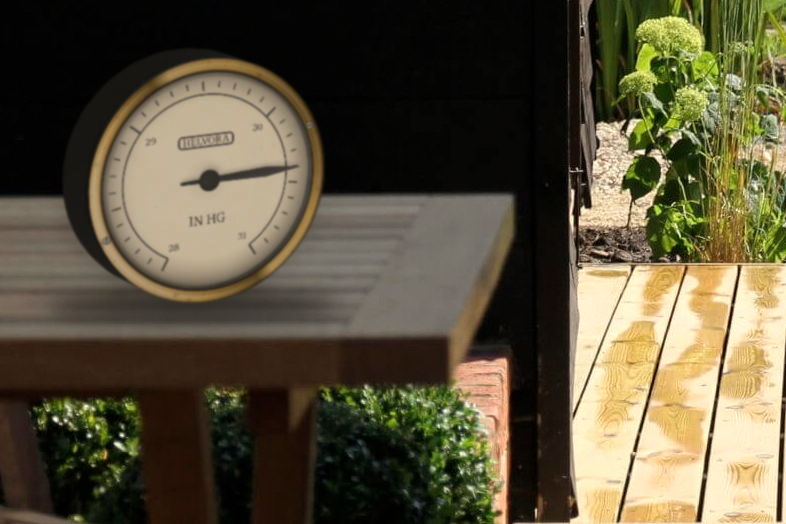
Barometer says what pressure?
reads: 30.4 inHg
